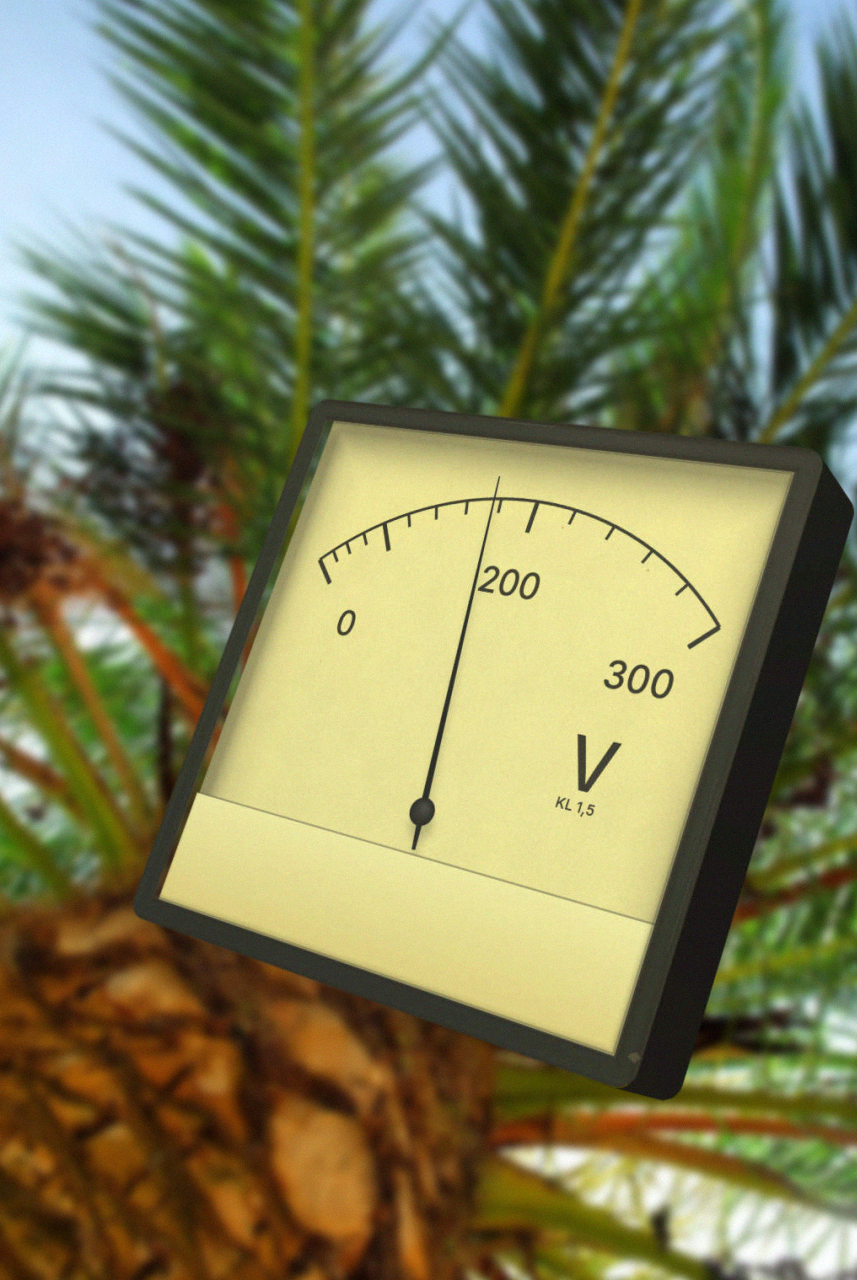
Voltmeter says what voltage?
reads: 180 V
